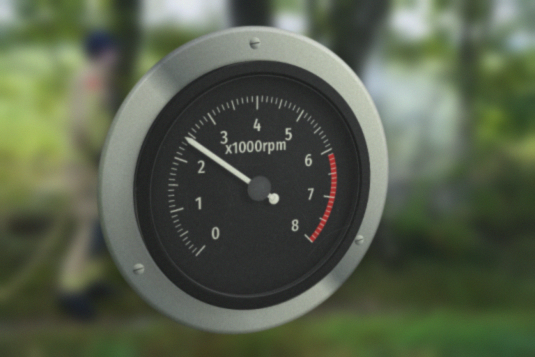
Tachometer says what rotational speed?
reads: 2400 rpm
